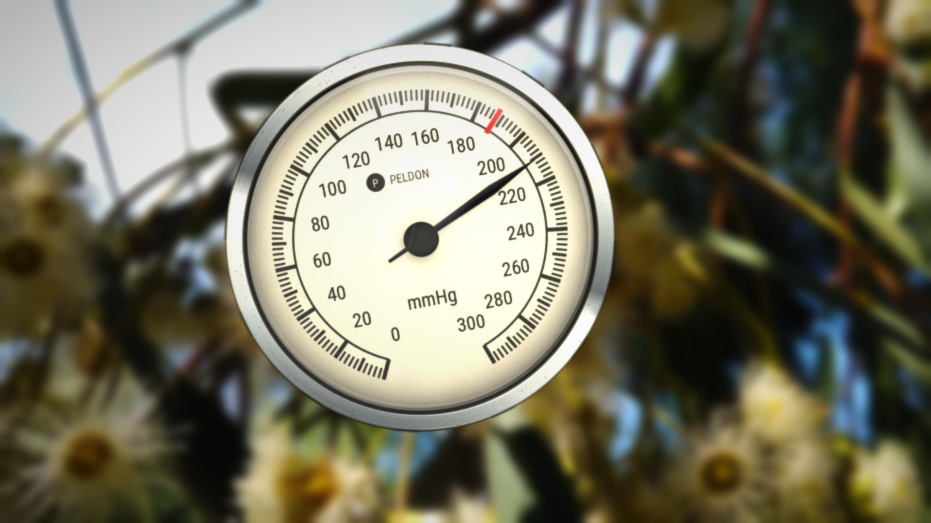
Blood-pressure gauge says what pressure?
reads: 210 mmHg
